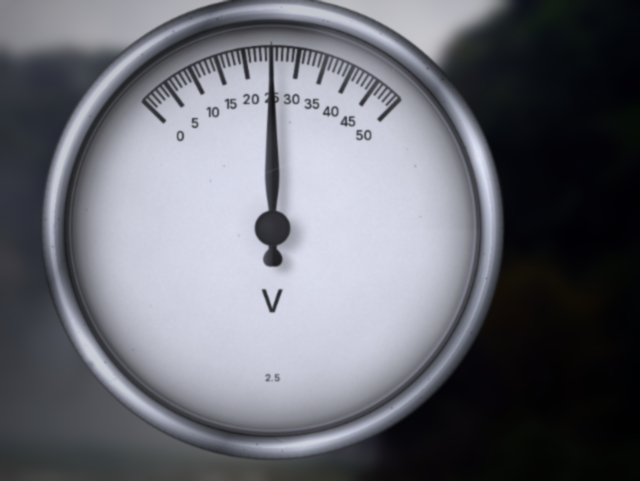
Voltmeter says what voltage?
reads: 25 V
